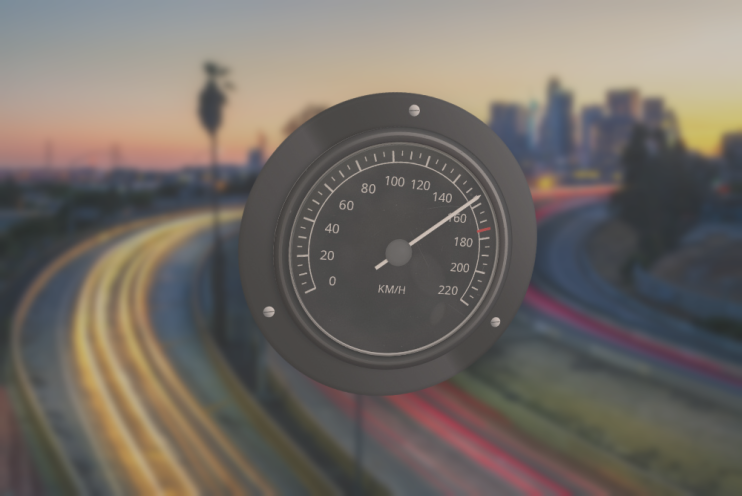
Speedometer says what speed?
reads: 155 km/h
